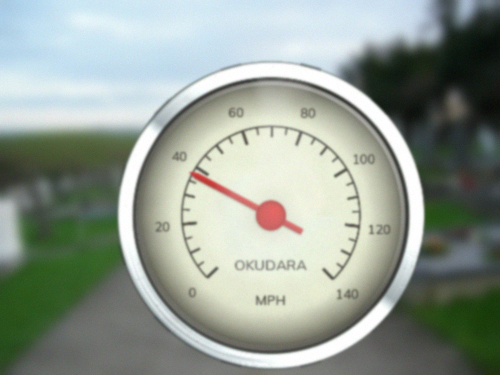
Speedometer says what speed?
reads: 37.5 mph
